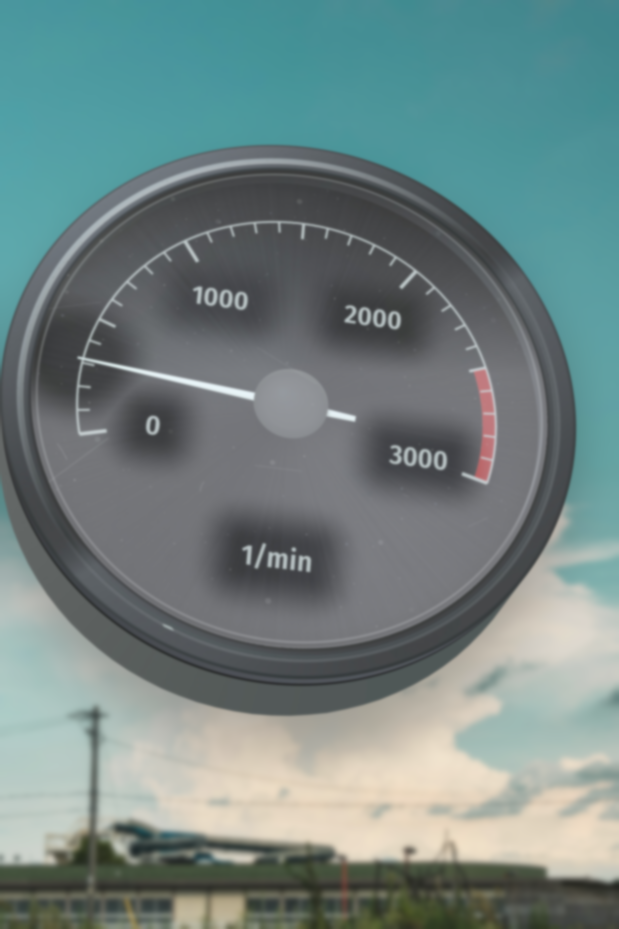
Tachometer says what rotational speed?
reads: 300 rpm
